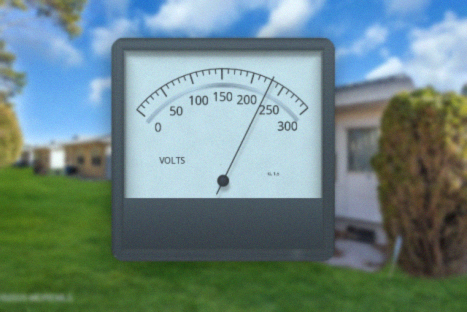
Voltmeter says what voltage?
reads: 230 V
